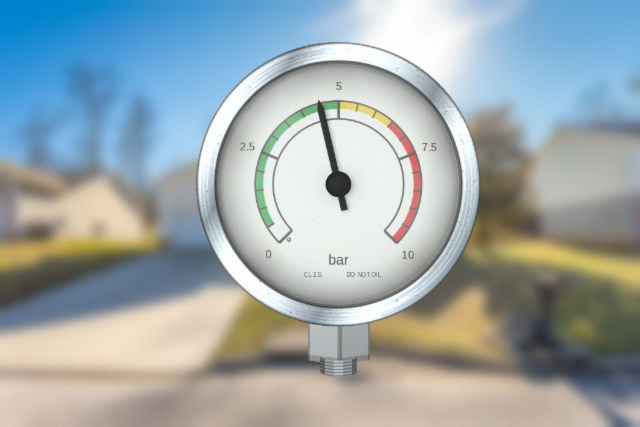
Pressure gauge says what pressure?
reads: 4.5 bar
